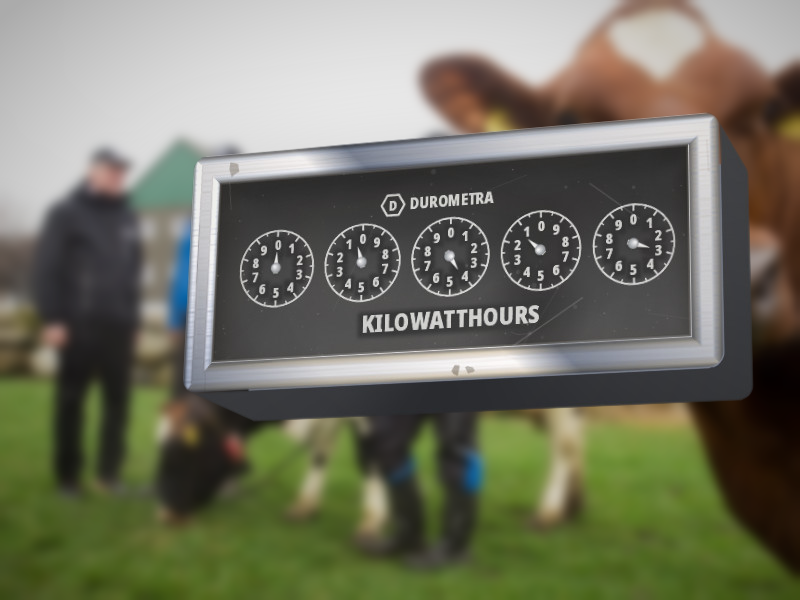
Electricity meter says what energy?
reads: 413 kWh
